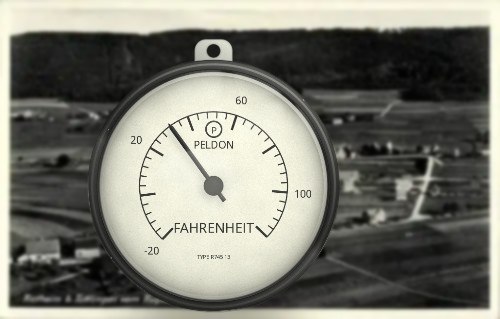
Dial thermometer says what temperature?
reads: 32 °F
